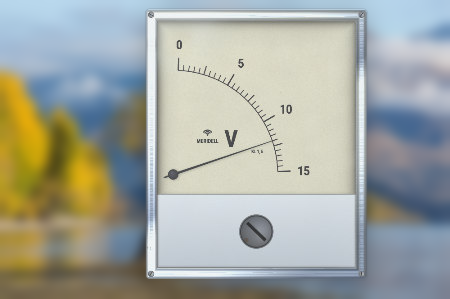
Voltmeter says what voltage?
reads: 12 V
